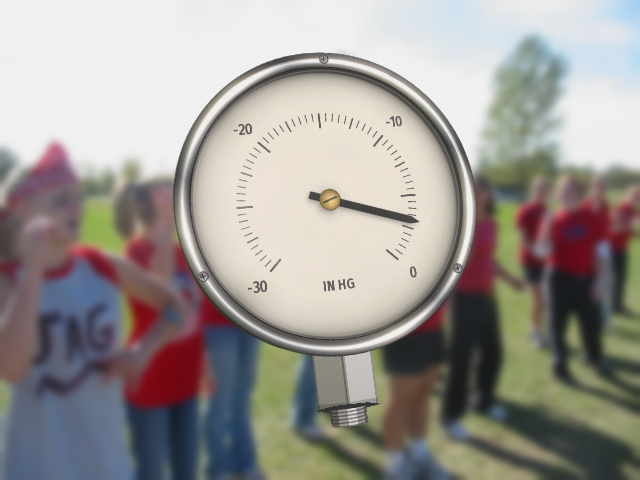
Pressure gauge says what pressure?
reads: -3 inHg
